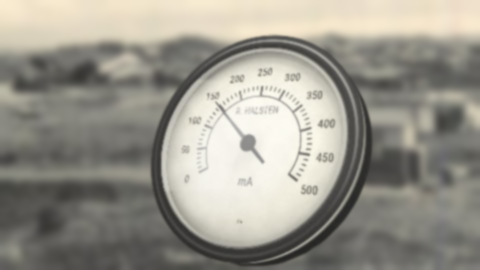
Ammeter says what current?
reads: 150 mA
